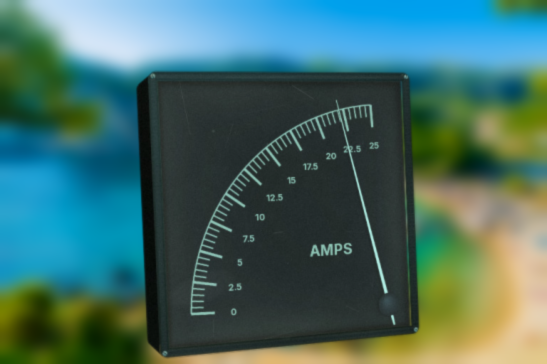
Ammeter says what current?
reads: 22 A
